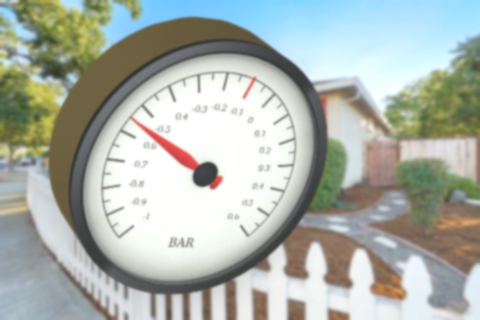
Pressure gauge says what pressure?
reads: -0.55 bar
